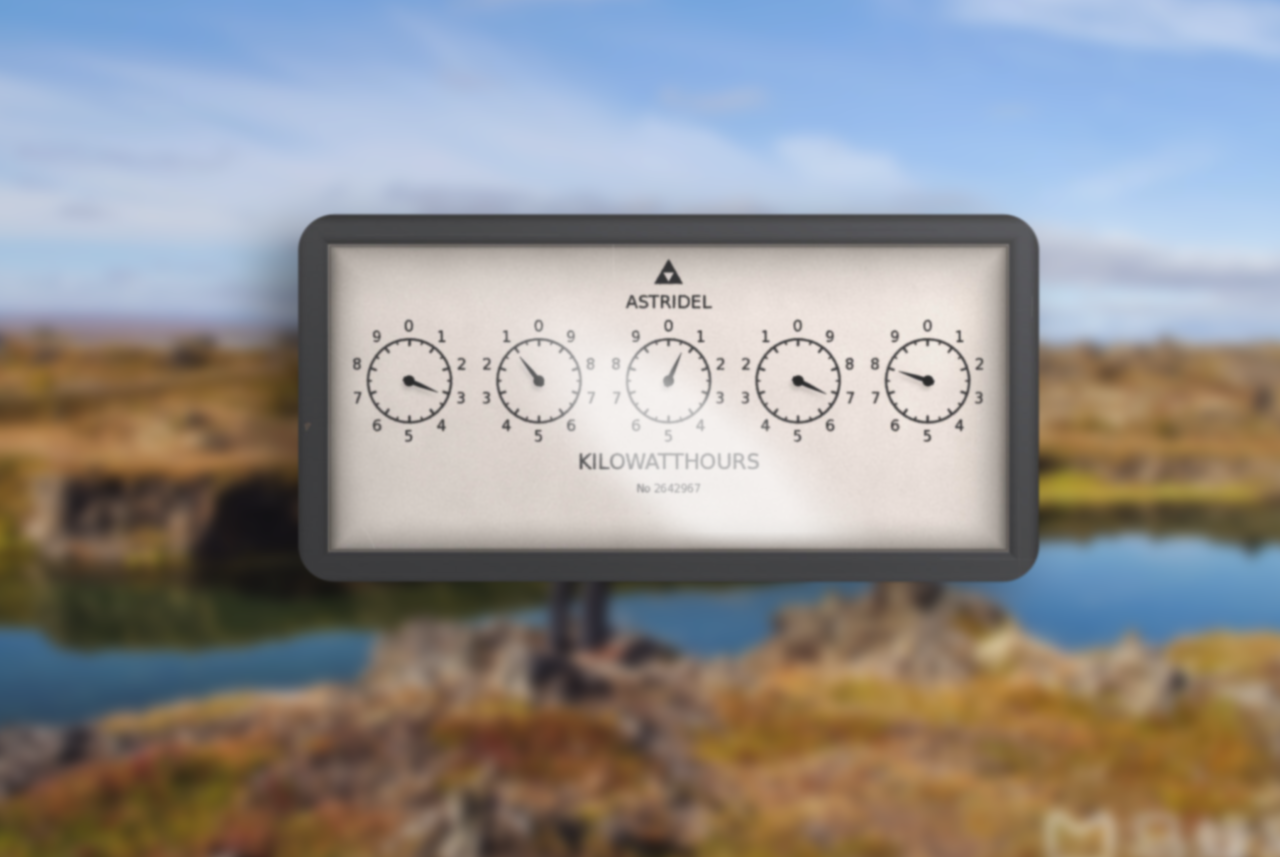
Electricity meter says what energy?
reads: 31068 kWh
